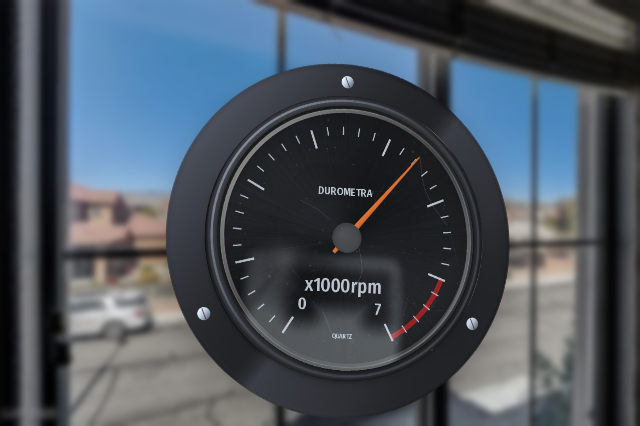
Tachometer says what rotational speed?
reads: 4400 rpm
